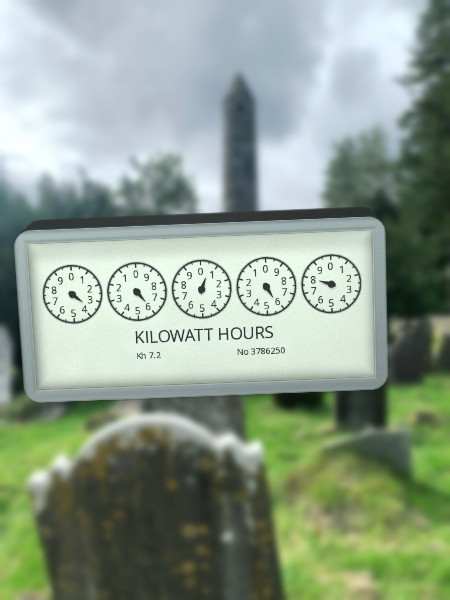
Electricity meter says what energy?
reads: 36058 kWh
